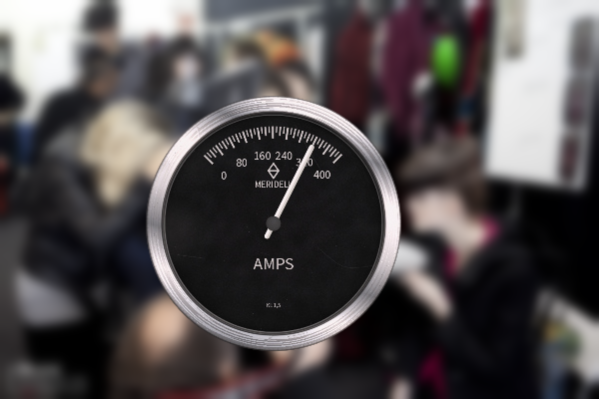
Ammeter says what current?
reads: 320 A
